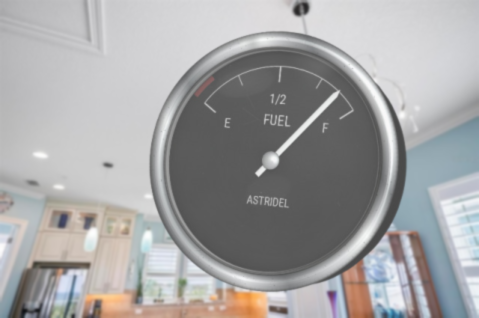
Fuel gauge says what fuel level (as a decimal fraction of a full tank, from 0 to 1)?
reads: 0.875
